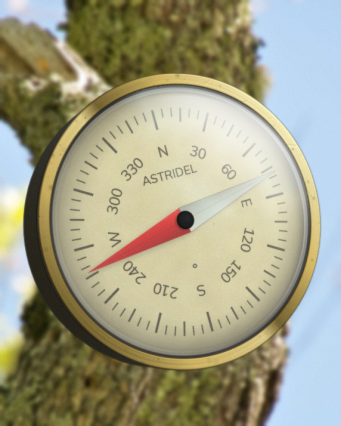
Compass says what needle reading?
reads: 257.5 °
